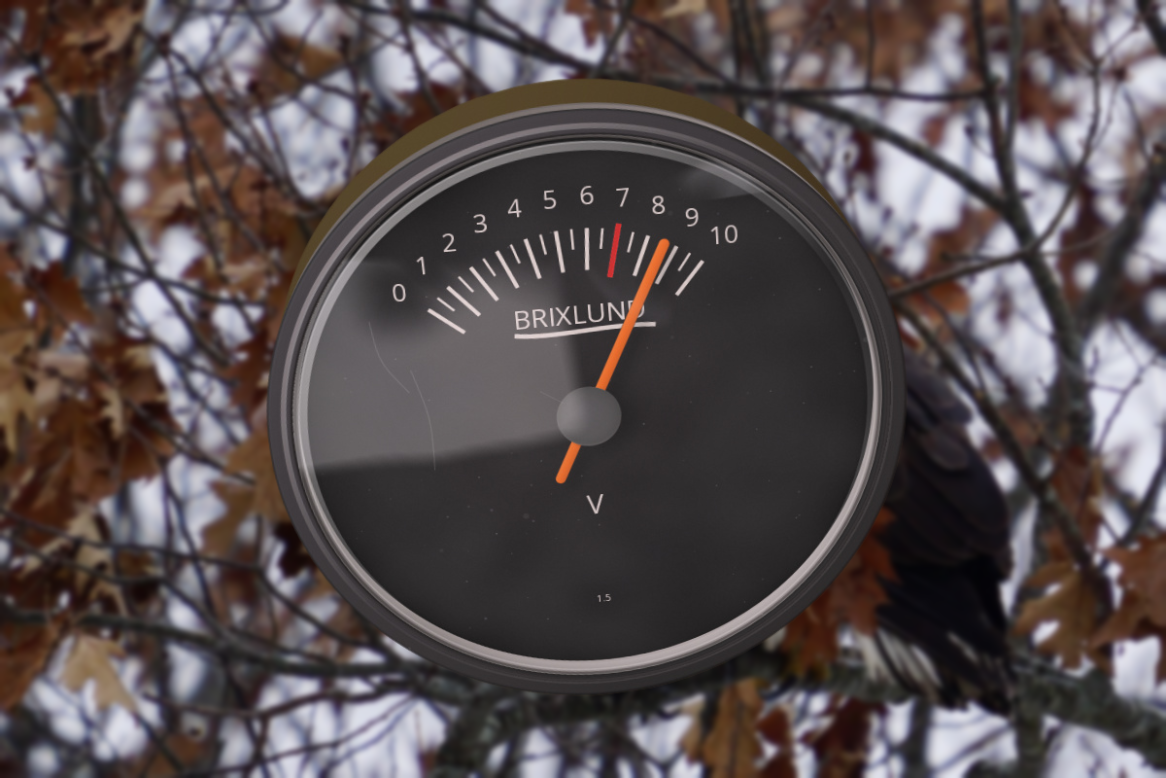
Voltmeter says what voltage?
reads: 8.5 V
